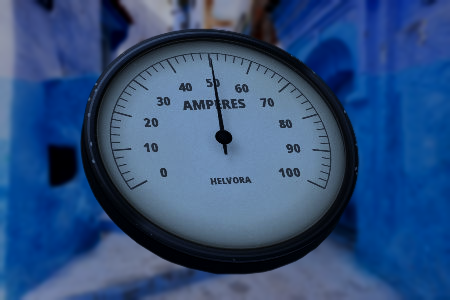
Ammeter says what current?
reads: 50 A
